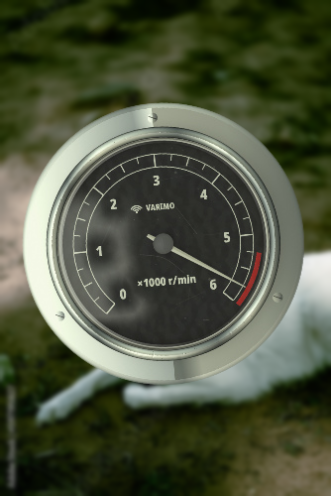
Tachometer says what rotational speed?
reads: 5750 rpm
